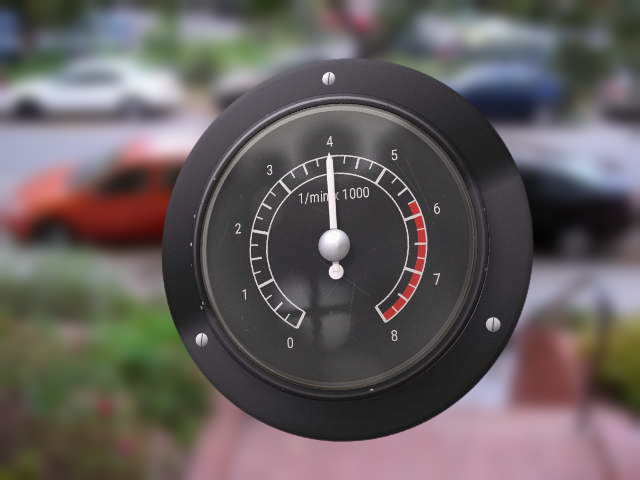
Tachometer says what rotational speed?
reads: 4000 rpm
